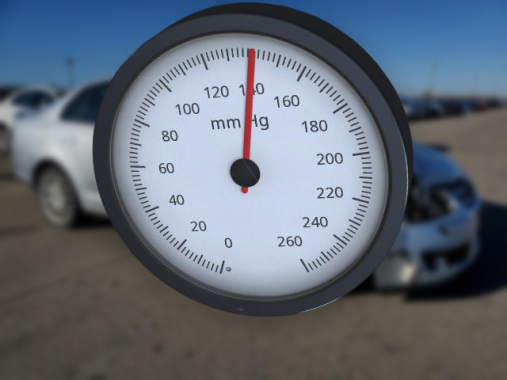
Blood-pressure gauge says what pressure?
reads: 140 mmHg
